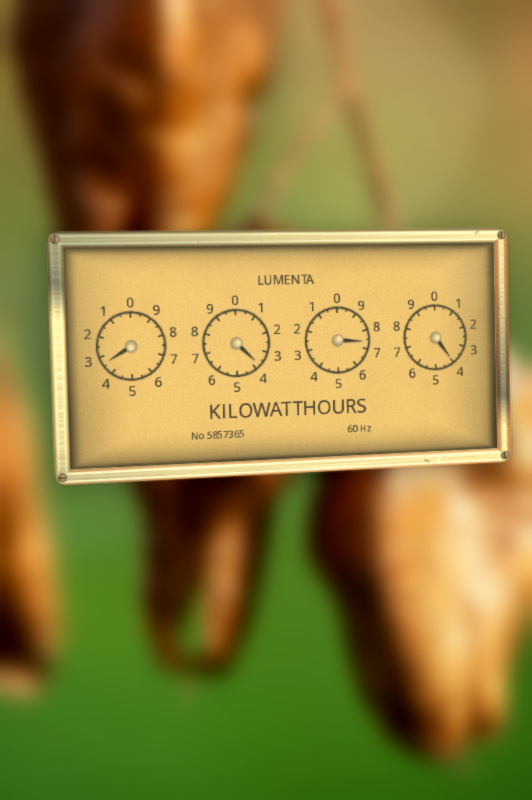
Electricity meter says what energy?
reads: 3374 kWh
